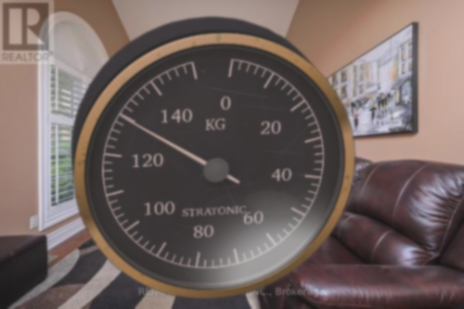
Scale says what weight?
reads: 130 kg
